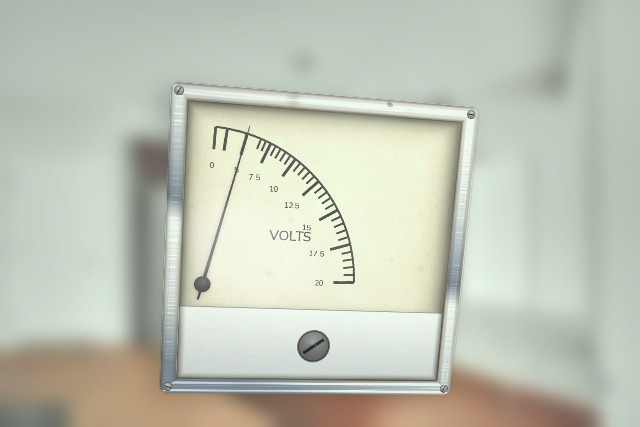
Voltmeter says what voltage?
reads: 5 V
